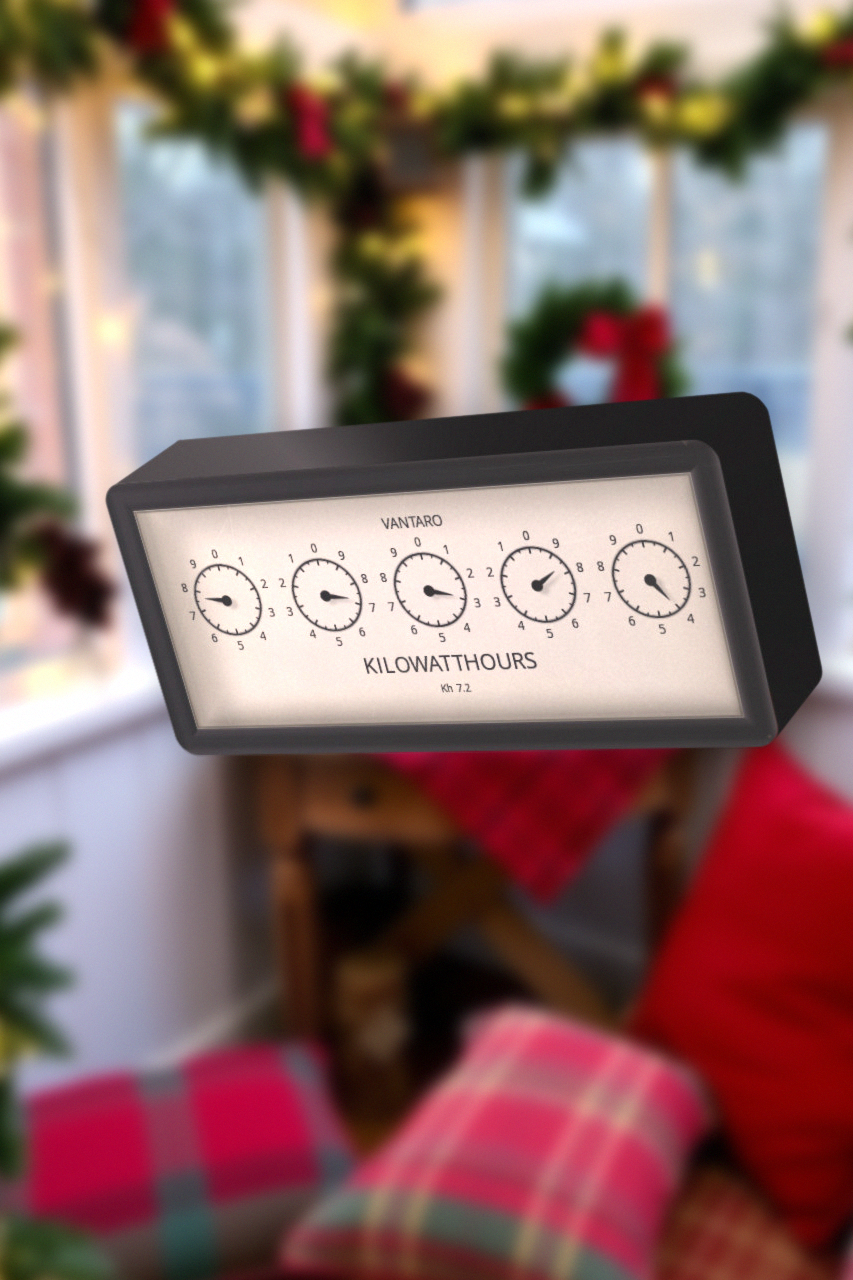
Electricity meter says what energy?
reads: 77284 kWh
